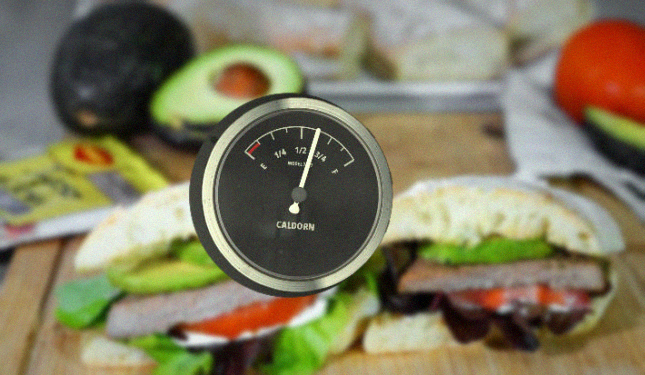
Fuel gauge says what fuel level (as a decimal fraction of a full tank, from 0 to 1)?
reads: 0.625
